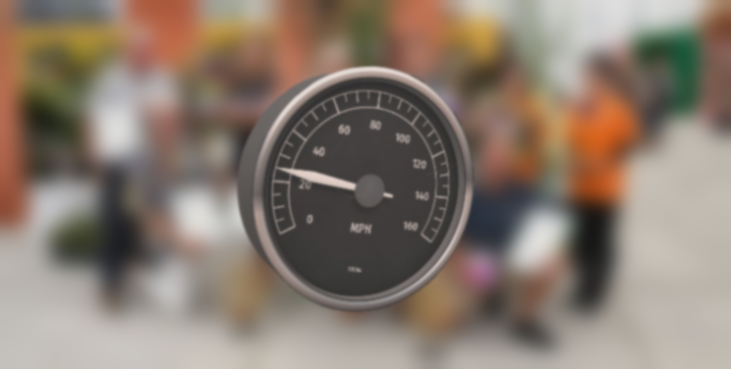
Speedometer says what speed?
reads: 25 mph
